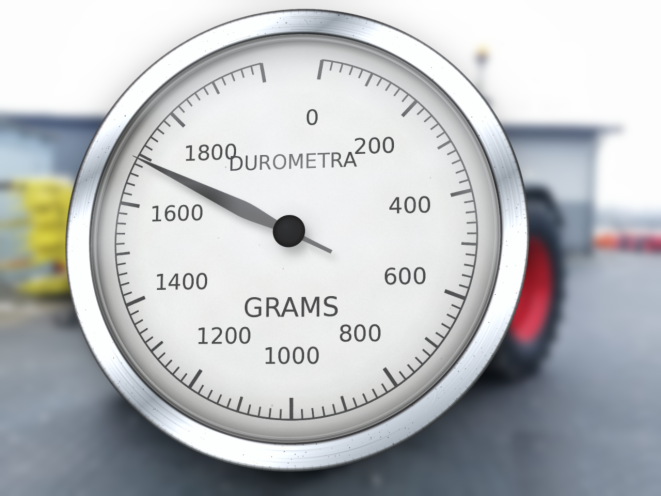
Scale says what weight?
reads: 1690 g
